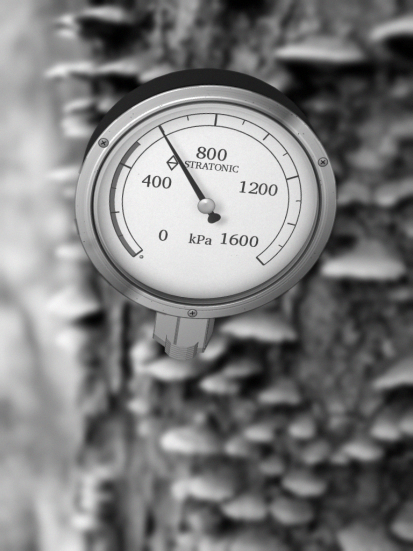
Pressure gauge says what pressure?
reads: 600 kPa
